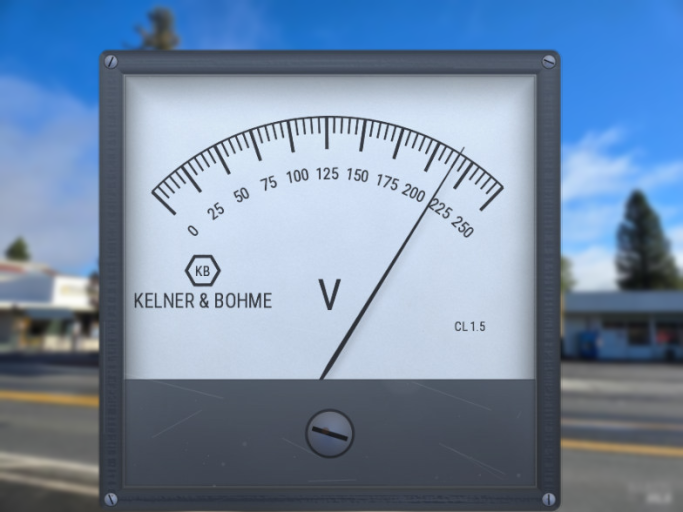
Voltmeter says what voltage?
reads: 215 V
